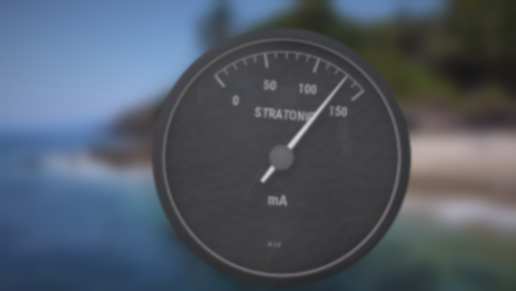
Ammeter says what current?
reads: 130 mA
